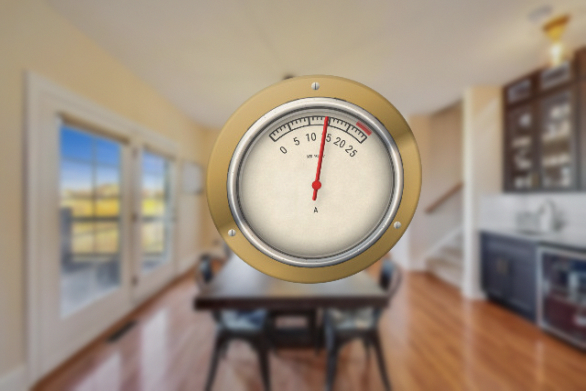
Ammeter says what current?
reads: 14 A
